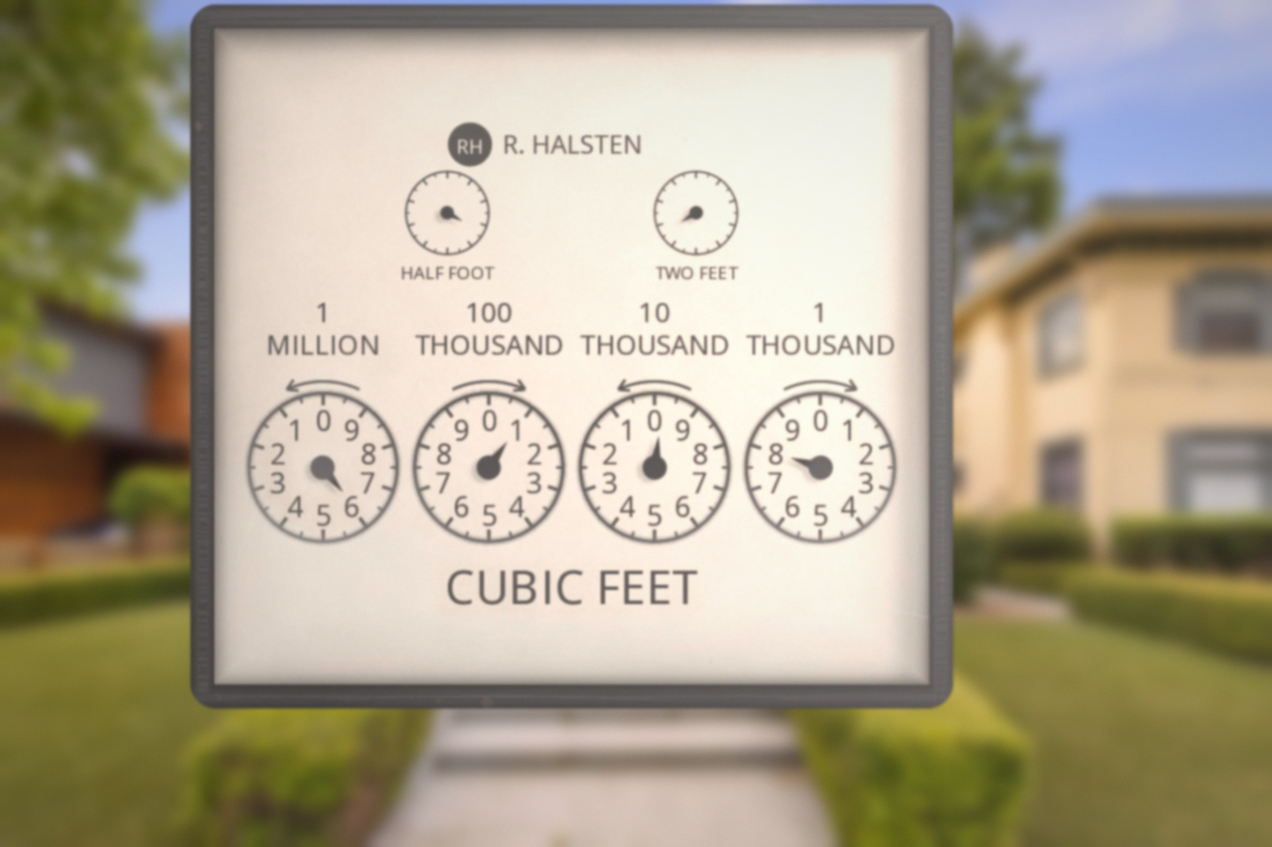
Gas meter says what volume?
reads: 609800 ft³
